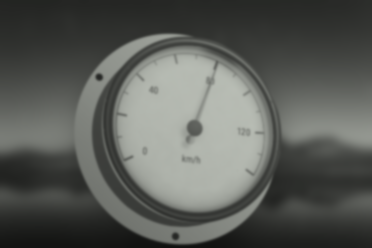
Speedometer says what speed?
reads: 80 km/h
